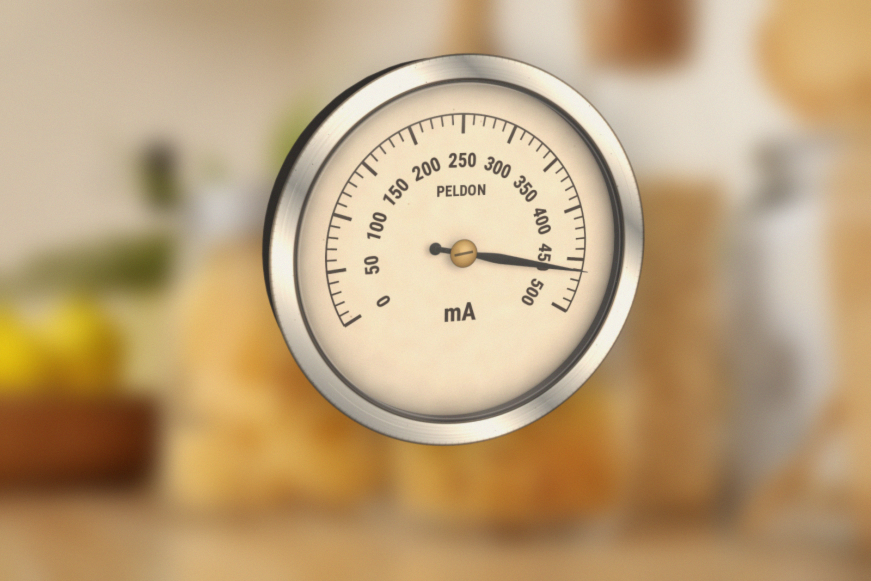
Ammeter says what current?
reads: 460 mA
